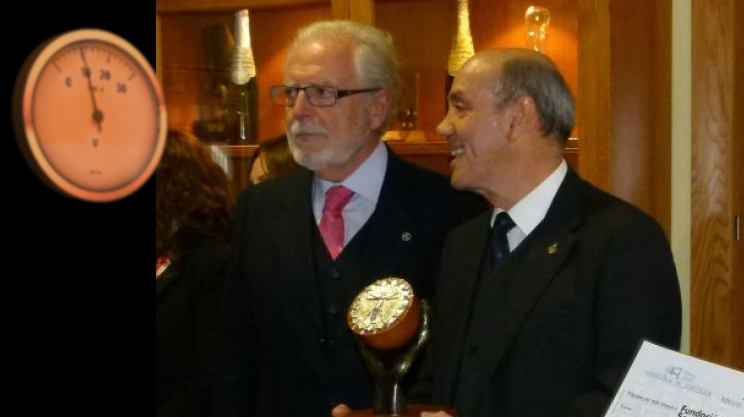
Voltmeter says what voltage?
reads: 10 V
